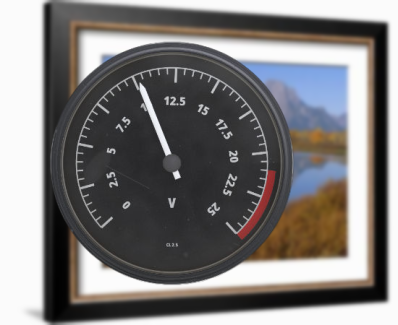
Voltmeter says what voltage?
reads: 10.25 V
